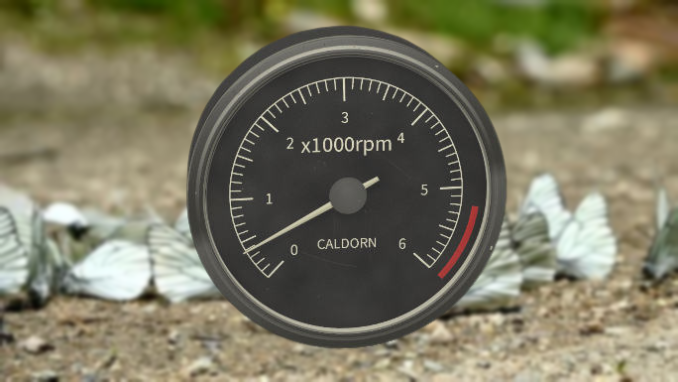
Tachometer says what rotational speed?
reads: 400 rpm
